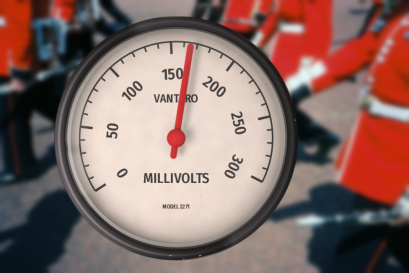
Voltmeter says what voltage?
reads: 165 mV
